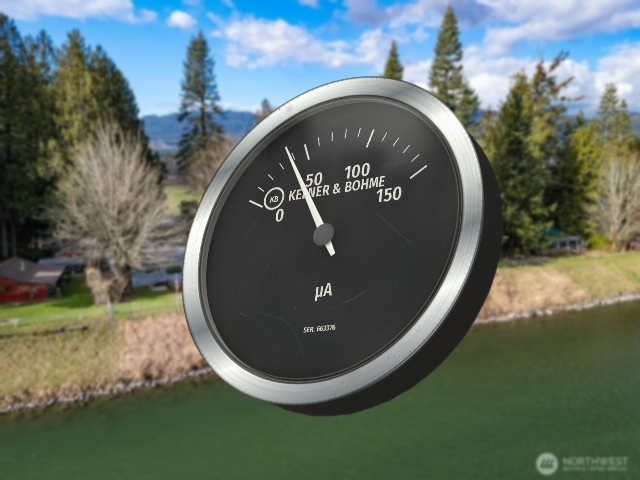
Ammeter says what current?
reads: 40 µA
